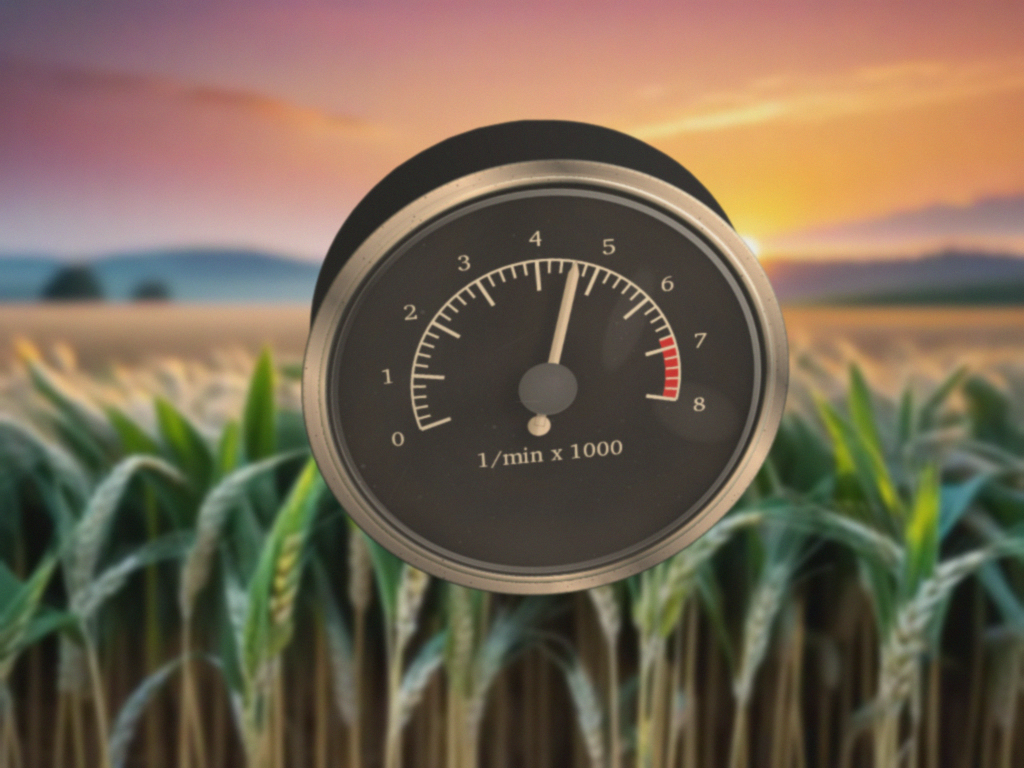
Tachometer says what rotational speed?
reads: 4600 rpm
